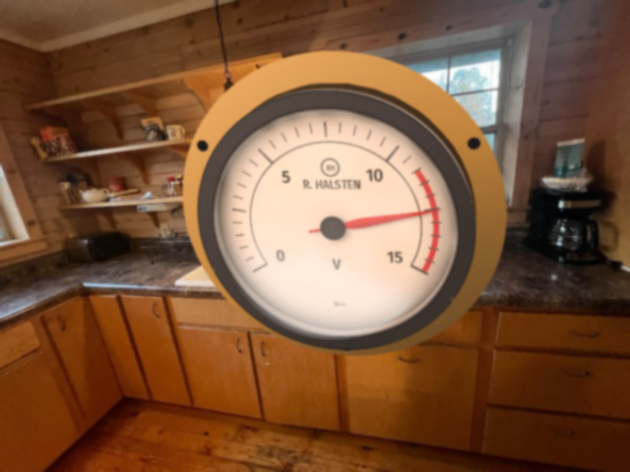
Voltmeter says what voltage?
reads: 12.5 V
